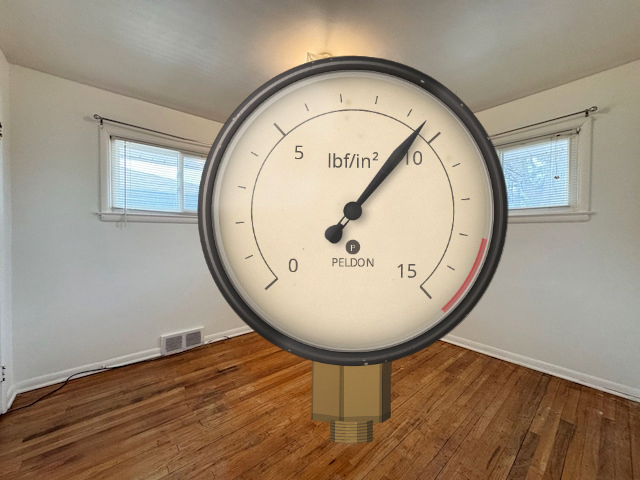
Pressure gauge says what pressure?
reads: 9.5 psi
